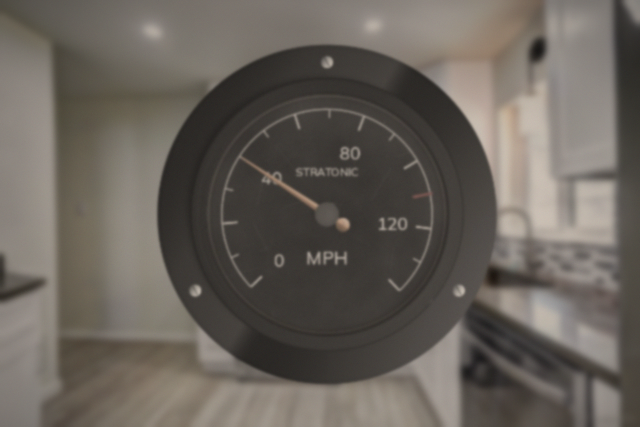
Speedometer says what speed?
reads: 40 mph
